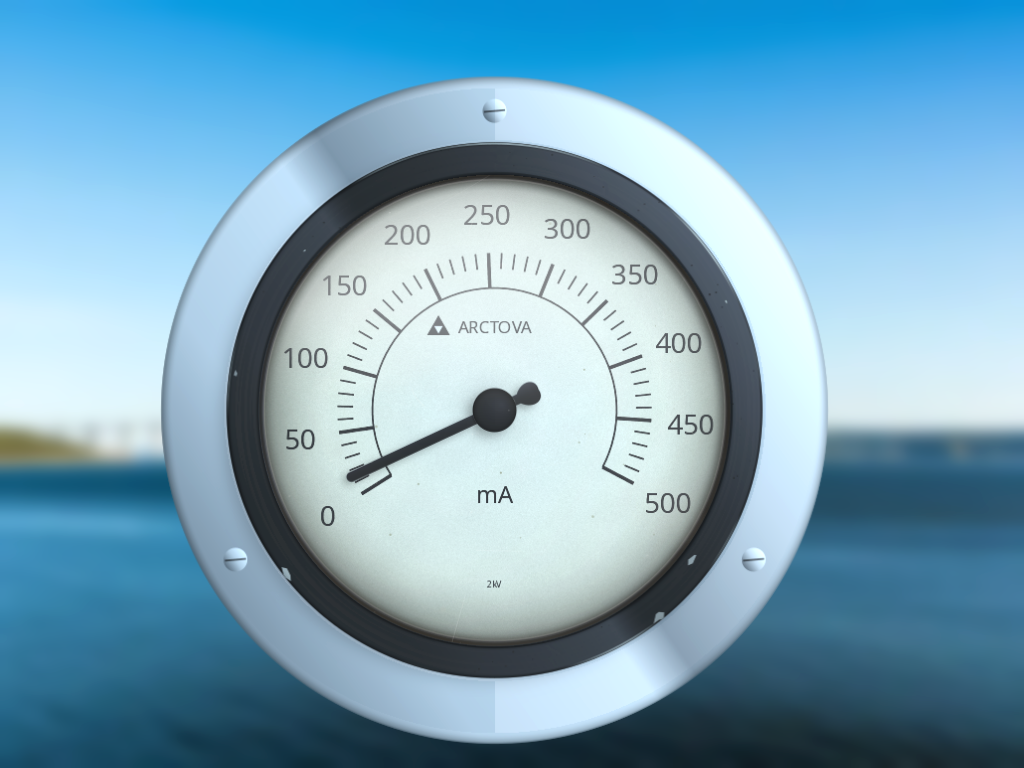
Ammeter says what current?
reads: 15 mA
